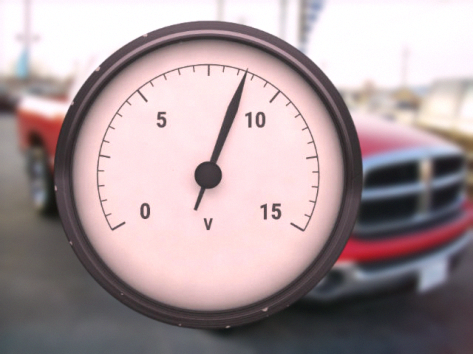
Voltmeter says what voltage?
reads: 8.75 V
